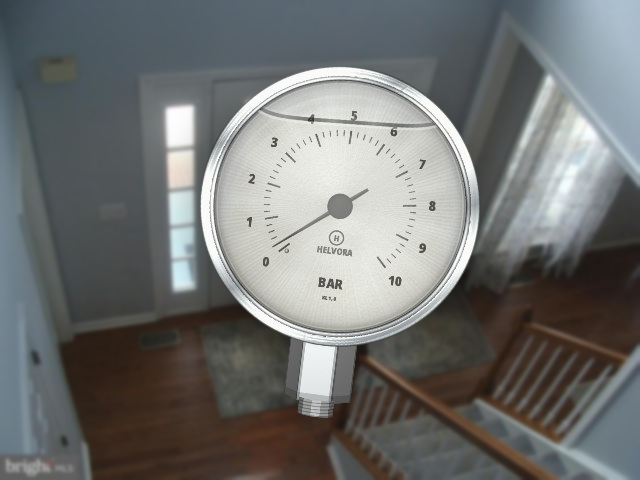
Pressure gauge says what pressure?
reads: 0.2 bar
